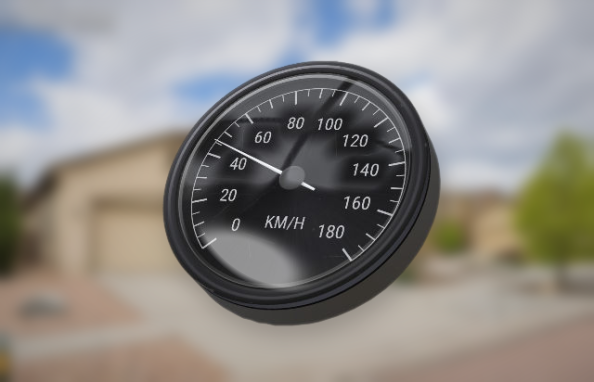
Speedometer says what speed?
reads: 45 km/h
